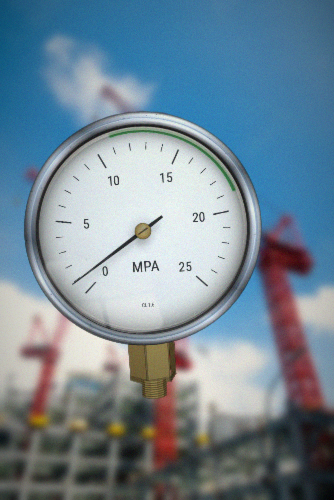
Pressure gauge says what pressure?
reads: 1 MPa
